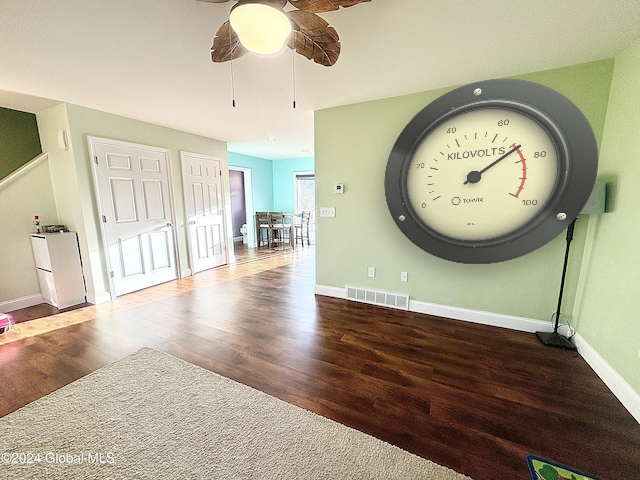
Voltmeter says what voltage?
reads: 72.5 kV
